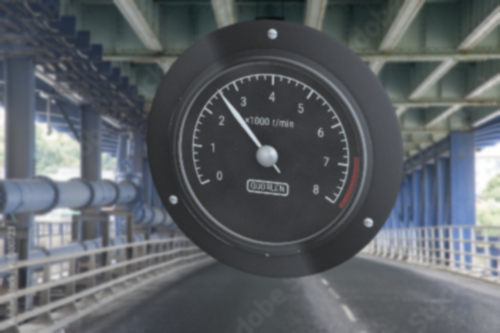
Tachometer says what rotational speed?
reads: 2600 rpm
